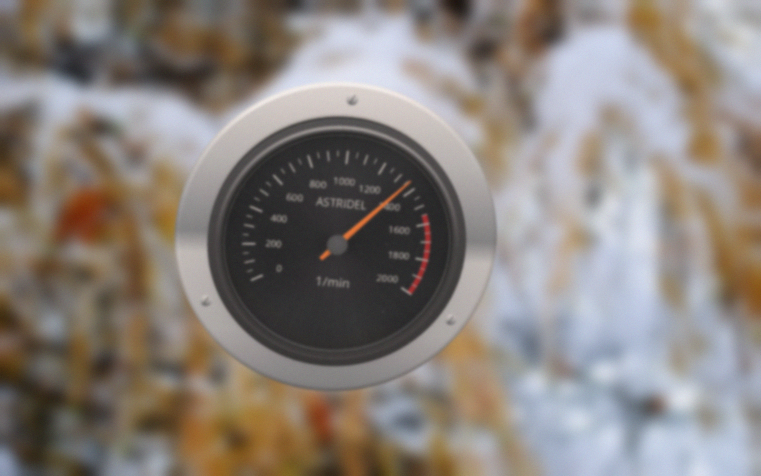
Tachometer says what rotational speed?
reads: 1350 rpm
